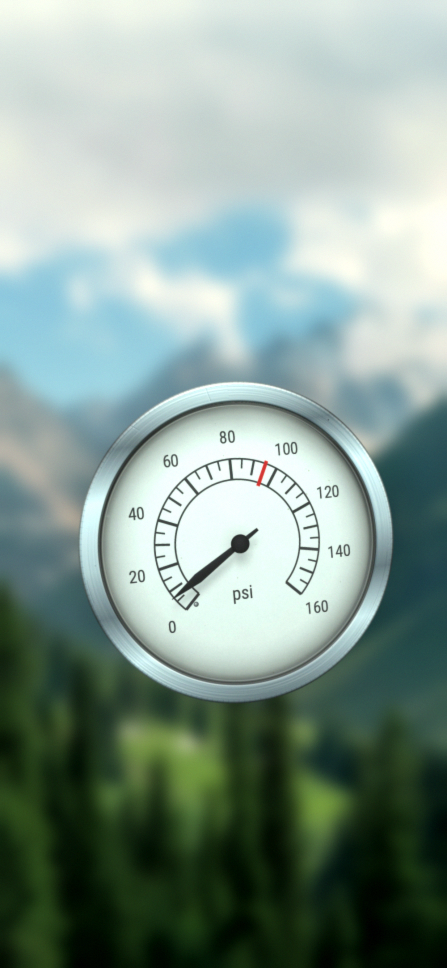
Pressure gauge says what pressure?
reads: 7.5 psi
